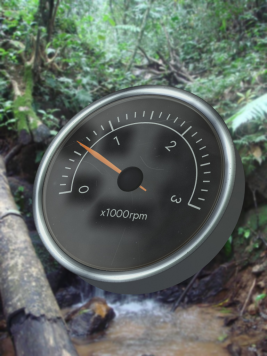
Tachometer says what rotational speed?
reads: 600 rpm
